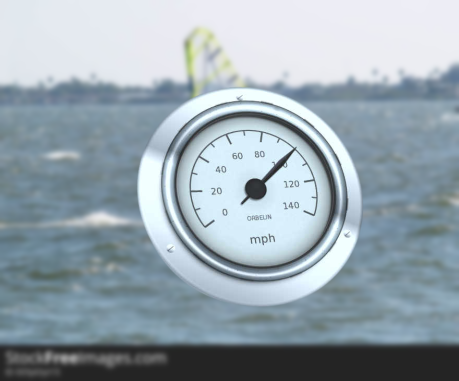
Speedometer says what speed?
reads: 100 mph
